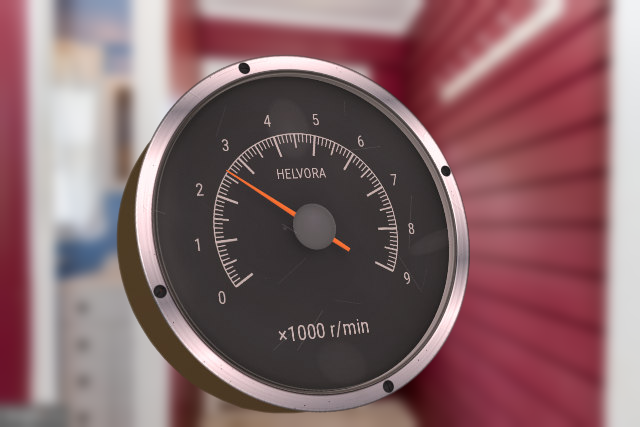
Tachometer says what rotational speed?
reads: 2500 rpm
